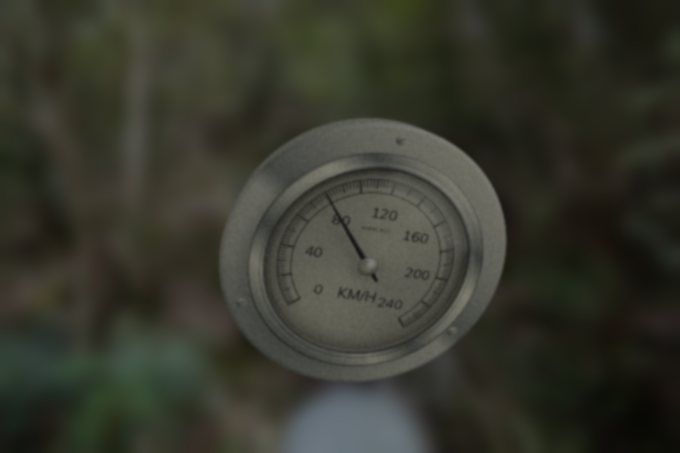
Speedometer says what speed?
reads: 80 km/h
